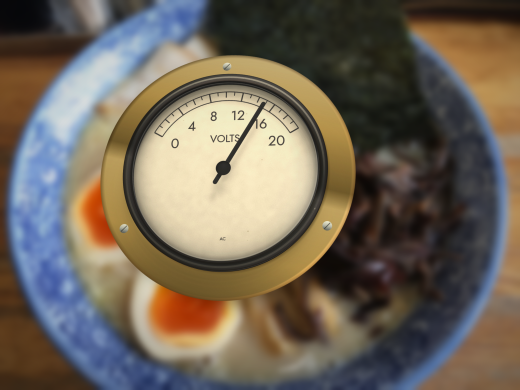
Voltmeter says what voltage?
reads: 15 V
